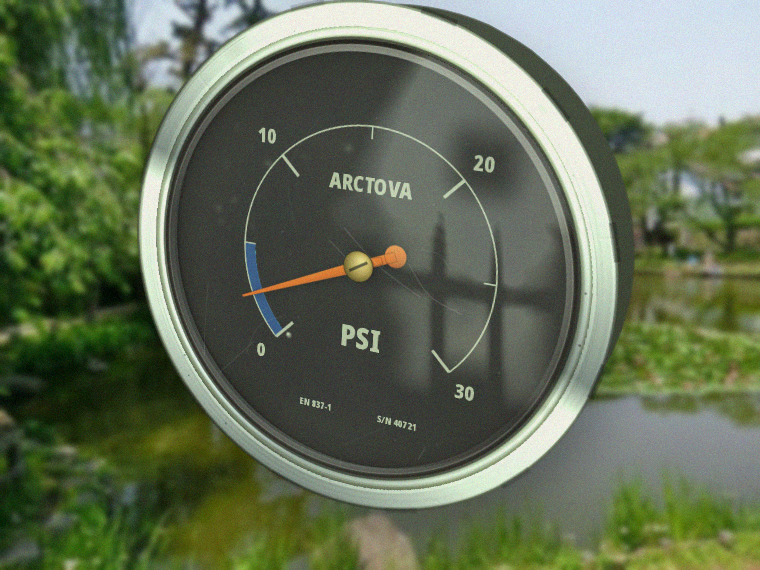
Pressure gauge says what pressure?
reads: 2.5 psi
